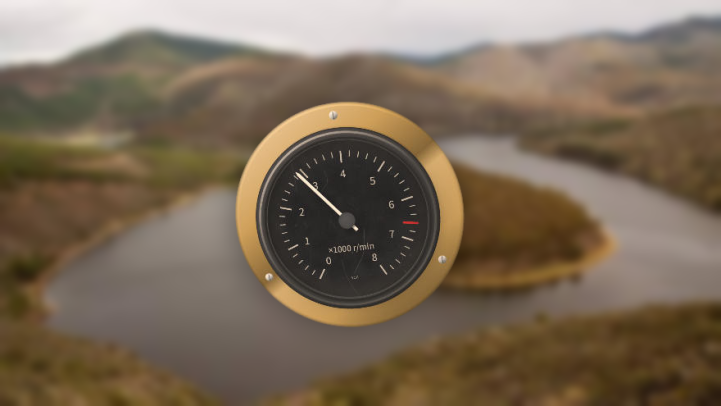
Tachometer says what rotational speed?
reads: 2900 rpm
